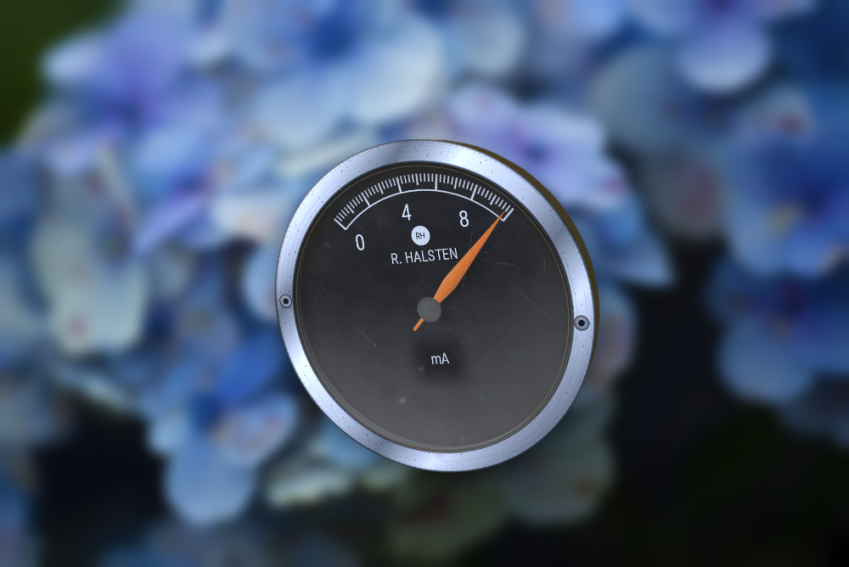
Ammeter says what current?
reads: 9.8 mA
